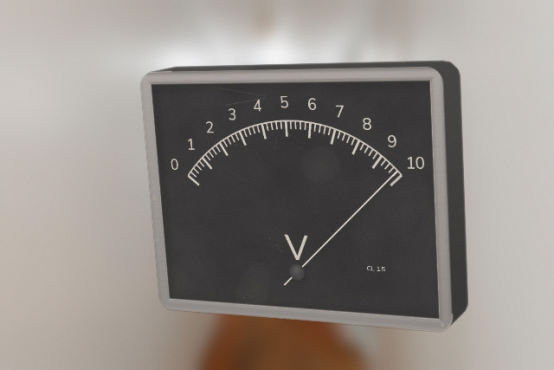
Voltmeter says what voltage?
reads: 9.8 V
